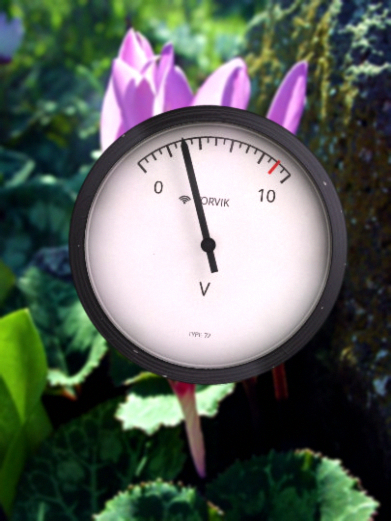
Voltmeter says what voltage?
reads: 3 V
